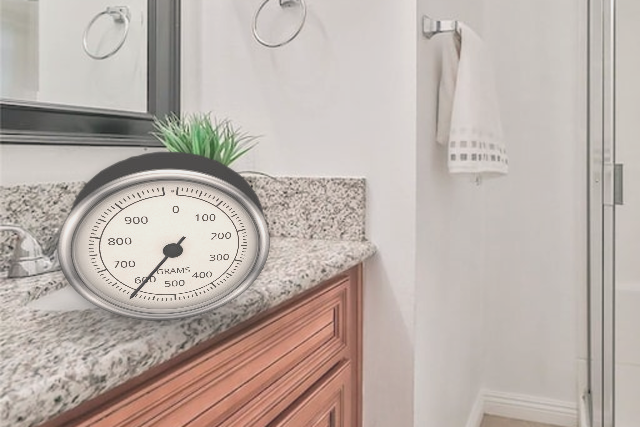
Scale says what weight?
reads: 600 g
